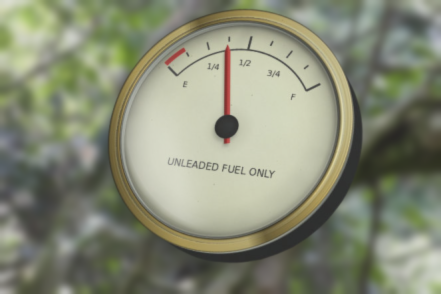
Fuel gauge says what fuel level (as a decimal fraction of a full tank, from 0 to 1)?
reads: 0.375
